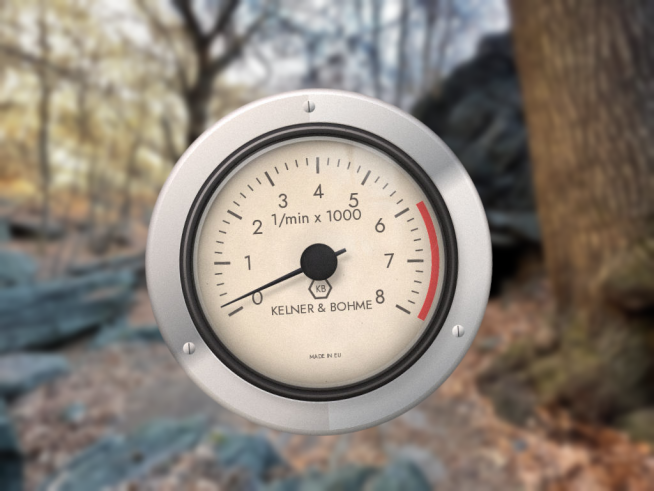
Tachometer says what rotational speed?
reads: 200 rpm
